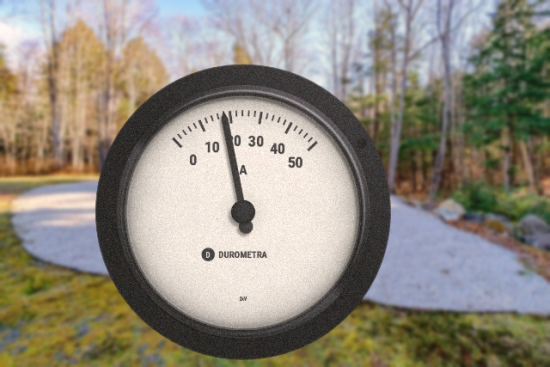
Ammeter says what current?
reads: 18 A
